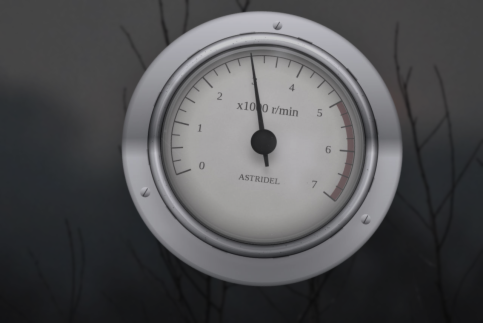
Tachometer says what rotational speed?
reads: 3000 rpm
